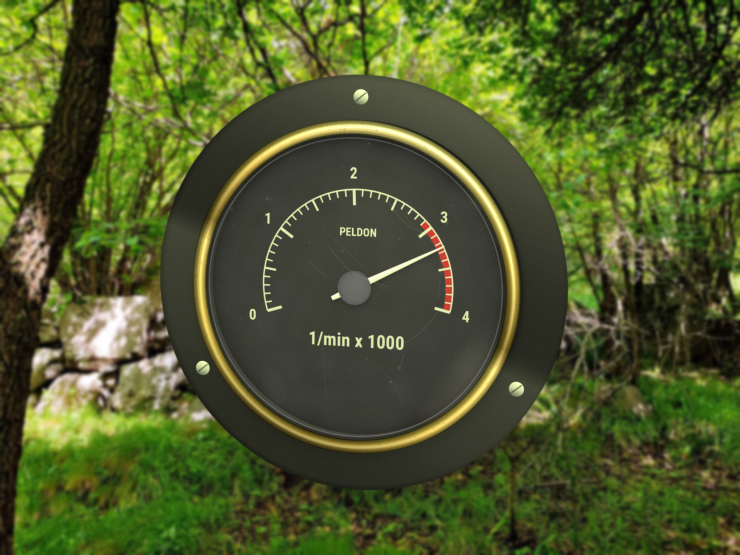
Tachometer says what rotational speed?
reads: 3250 rpm
